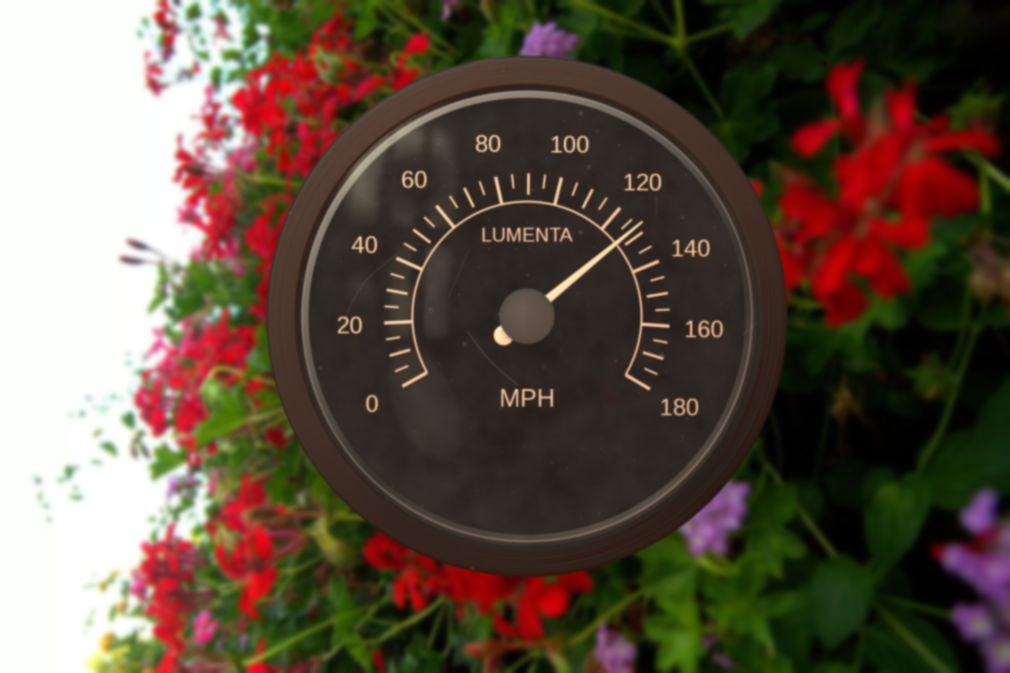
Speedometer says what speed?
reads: 127.5 mph
